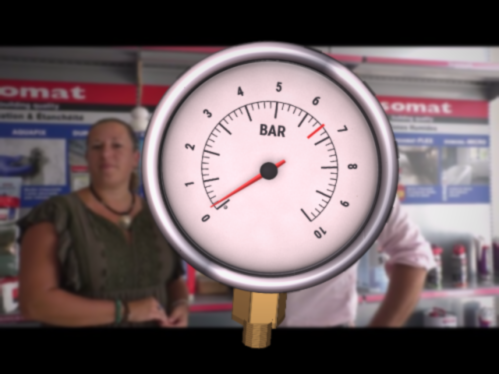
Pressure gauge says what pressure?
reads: 0.2 bar
